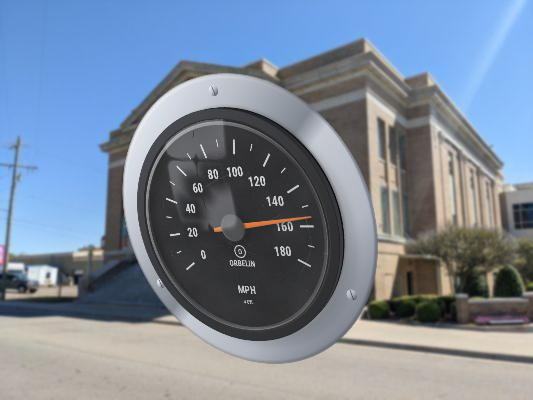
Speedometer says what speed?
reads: 155 mph
